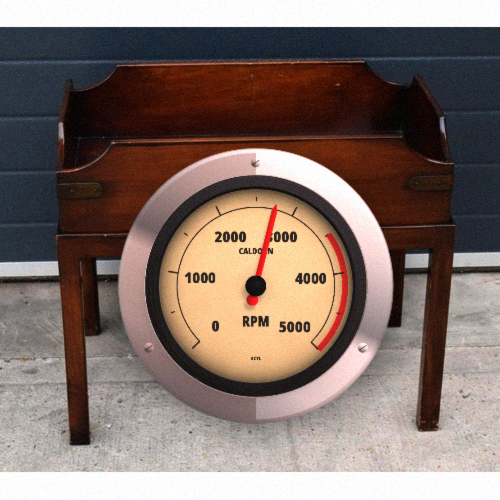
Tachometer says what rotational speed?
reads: 2750 rpm
